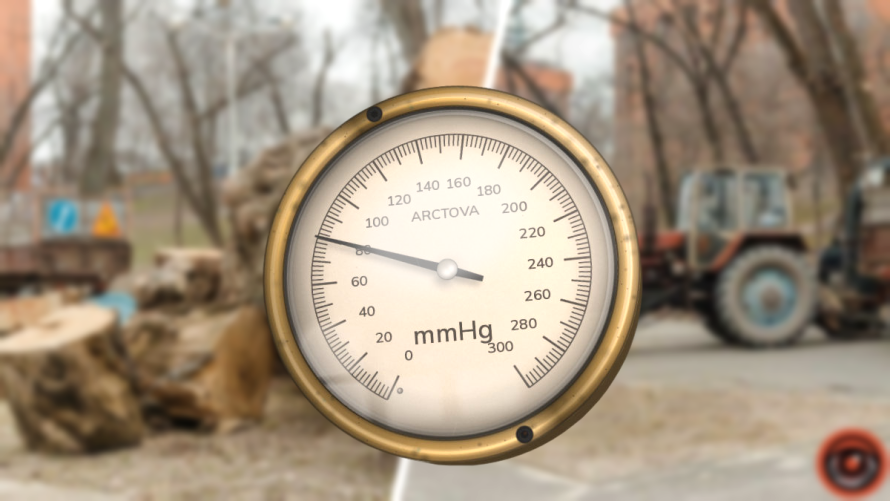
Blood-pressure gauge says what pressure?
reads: 80 mmHg
